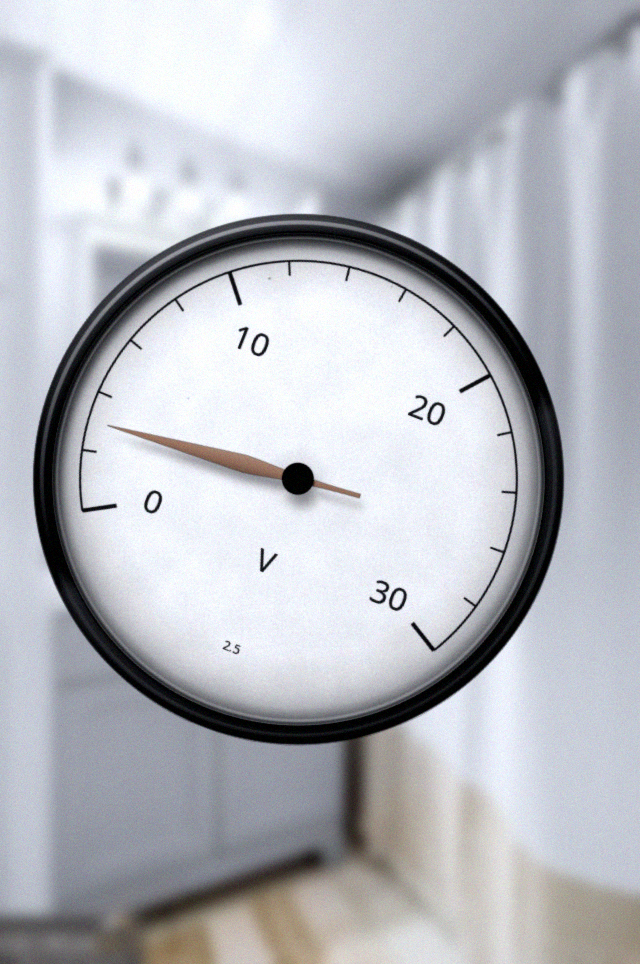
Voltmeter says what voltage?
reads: 3 V
